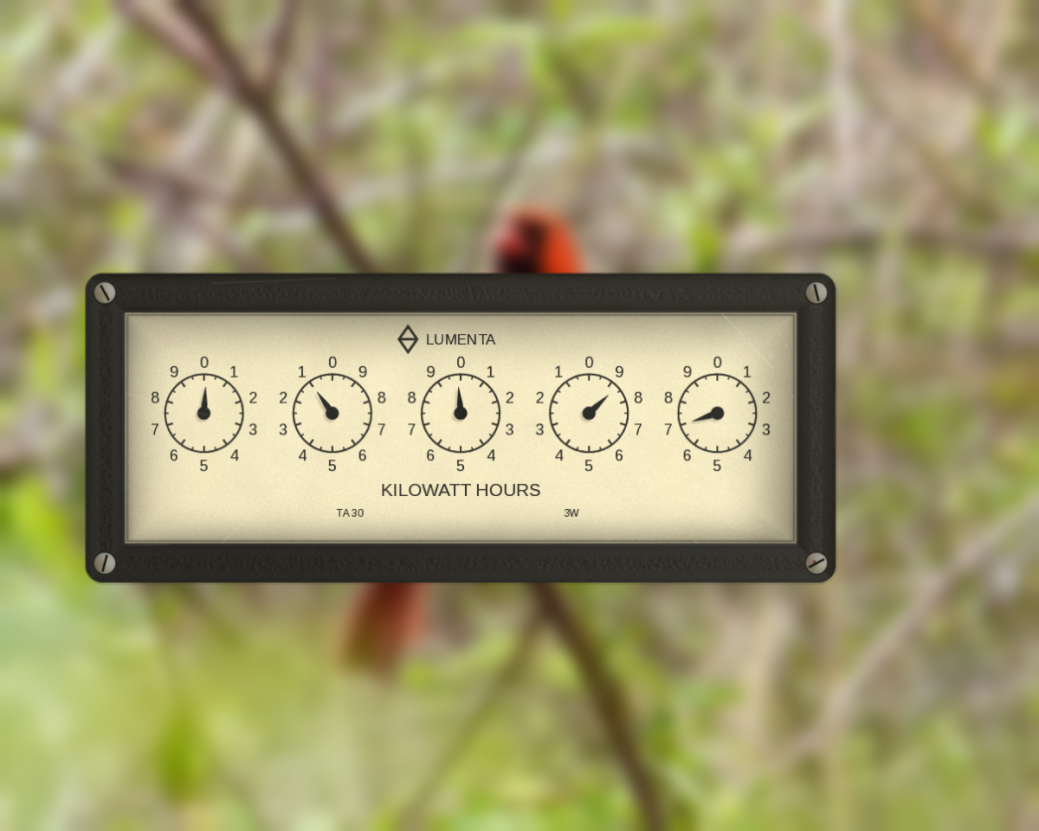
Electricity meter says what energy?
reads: 987 kWh
